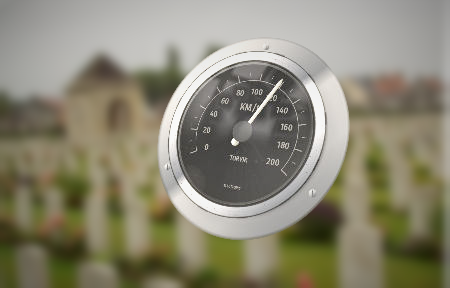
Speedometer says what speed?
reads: 120 km/h
